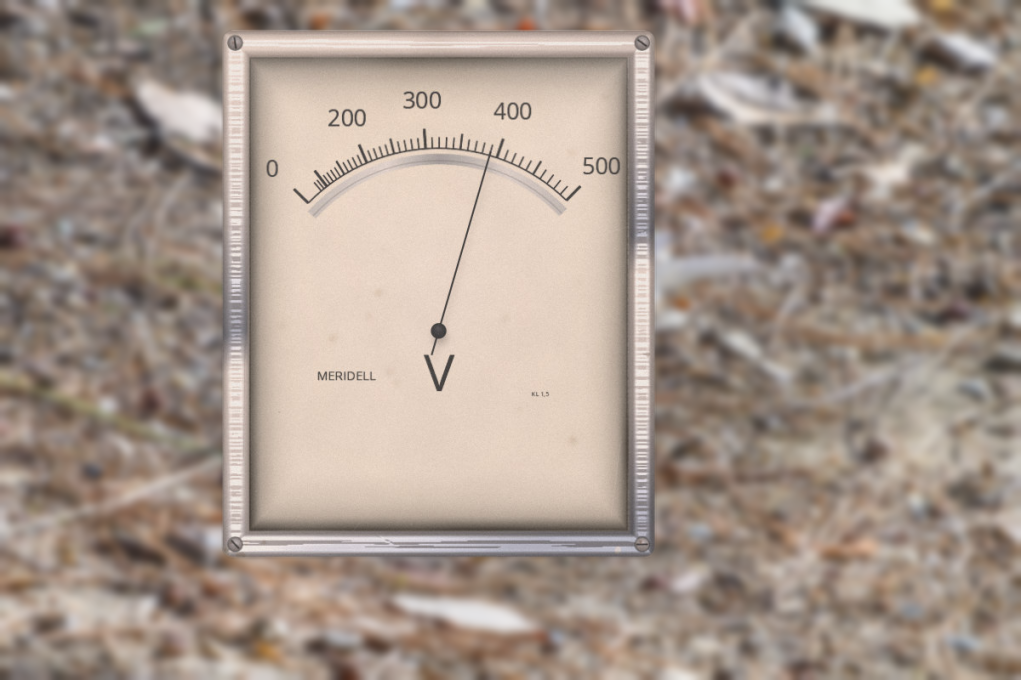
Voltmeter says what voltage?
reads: 390 V
